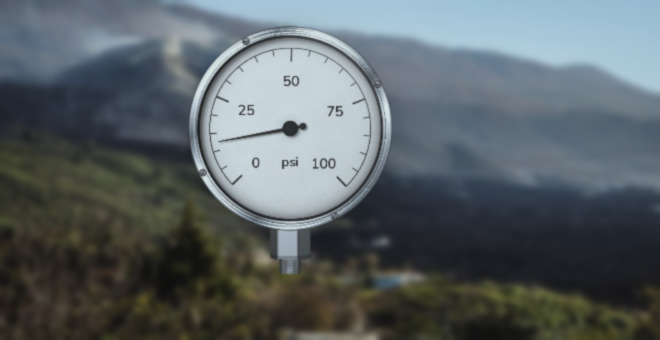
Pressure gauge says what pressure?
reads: 12.5 psi
